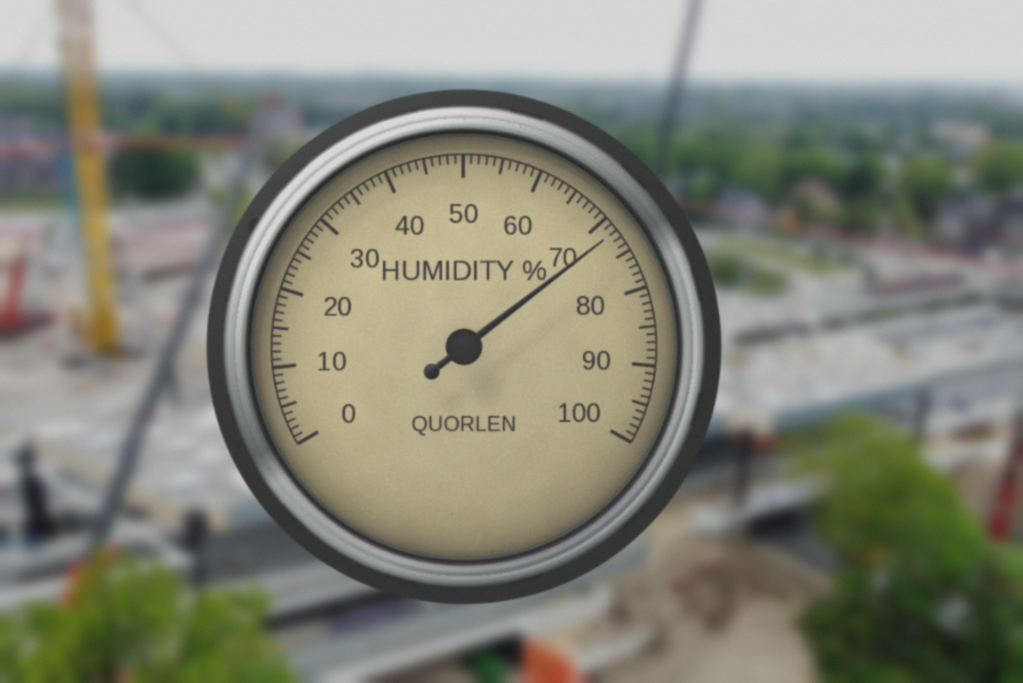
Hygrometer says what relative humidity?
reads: 72 %
